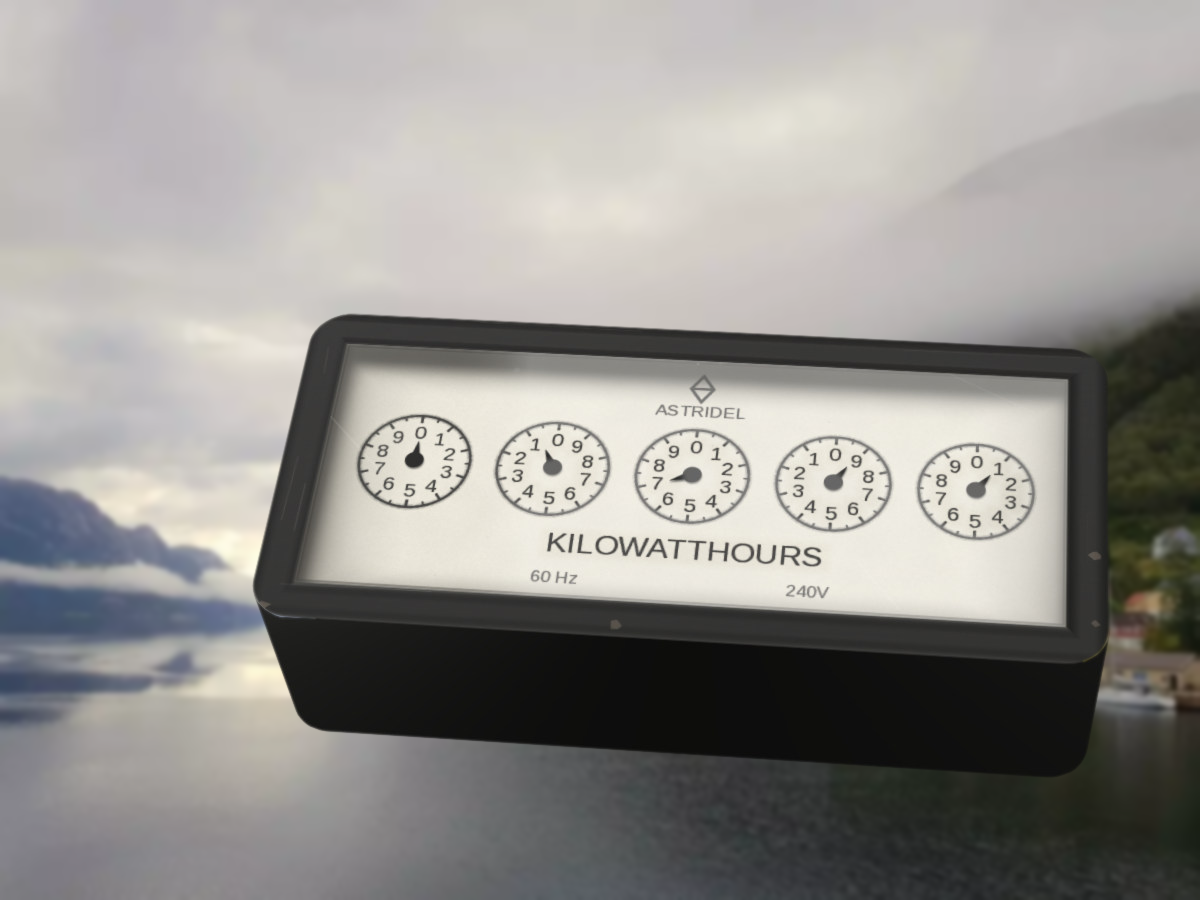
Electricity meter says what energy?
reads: 691 kWh
